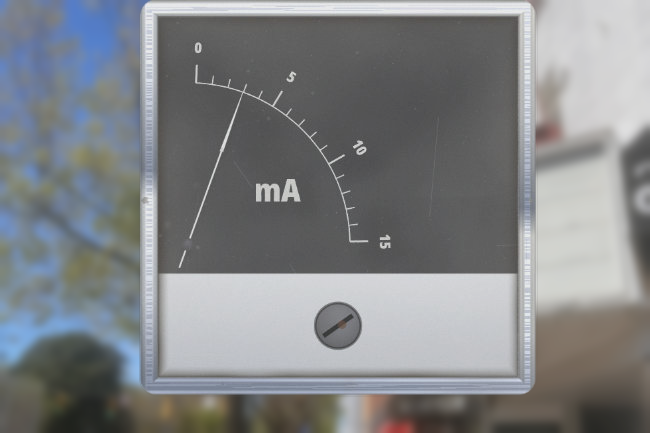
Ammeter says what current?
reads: 3 mA
